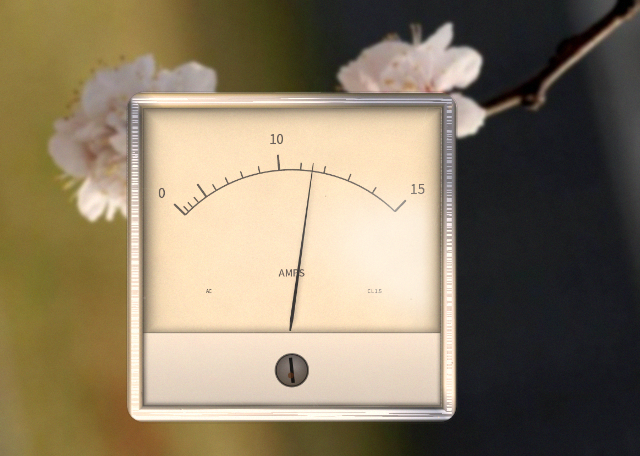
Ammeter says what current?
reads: 11.5 A
